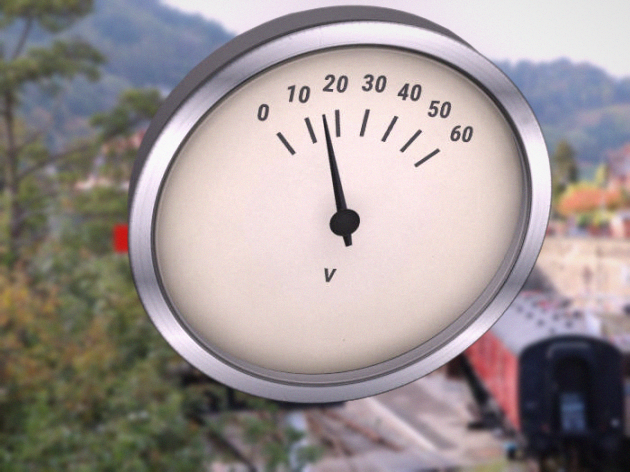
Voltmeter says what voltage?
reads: 15 V
